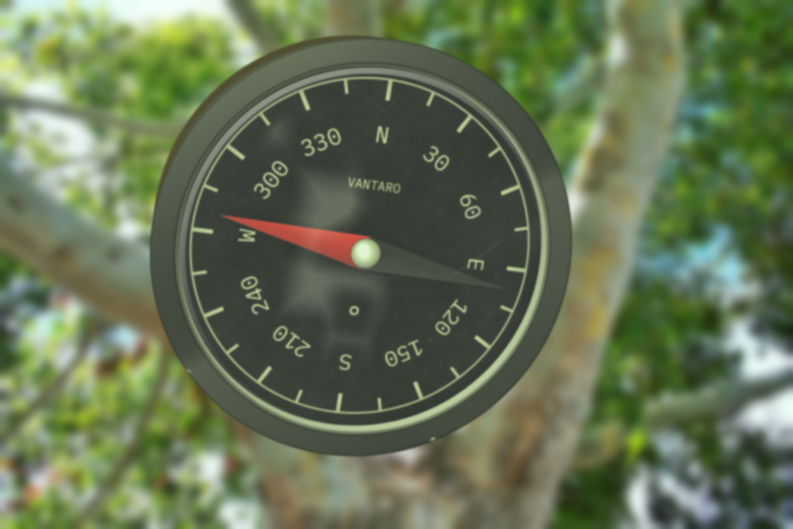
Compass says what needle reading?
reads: 277.5 °
